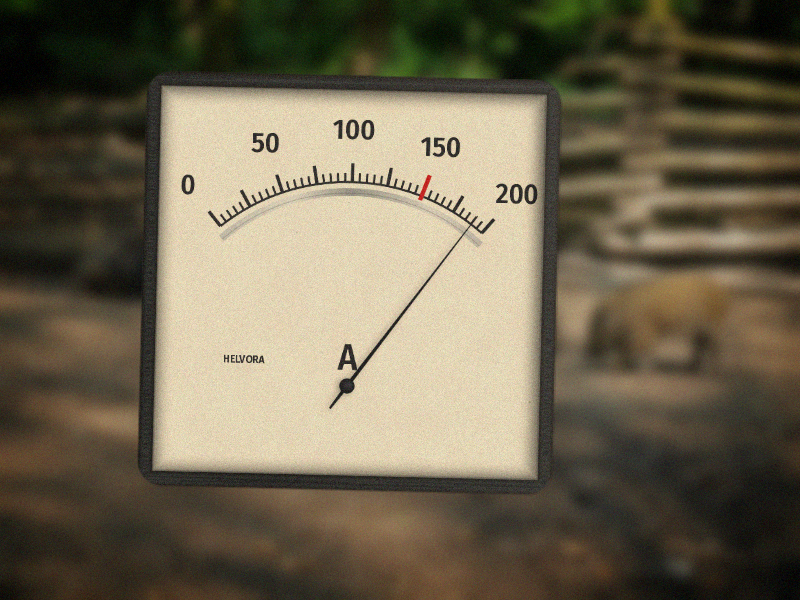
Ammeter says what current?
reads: 190 A
